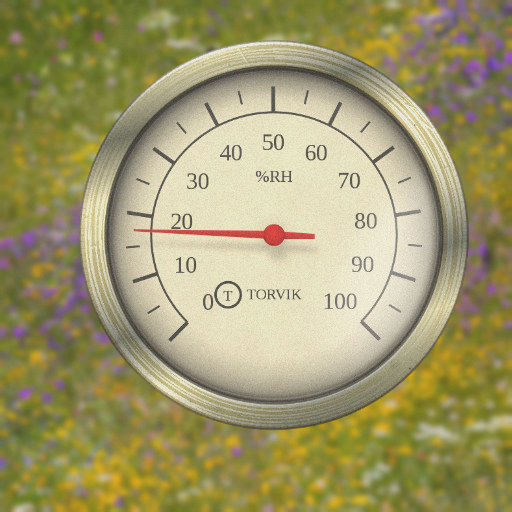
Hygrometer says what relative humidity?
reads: 17.5 %
